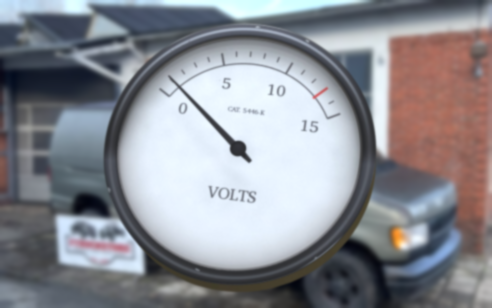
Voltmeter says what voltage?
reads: 1 V
